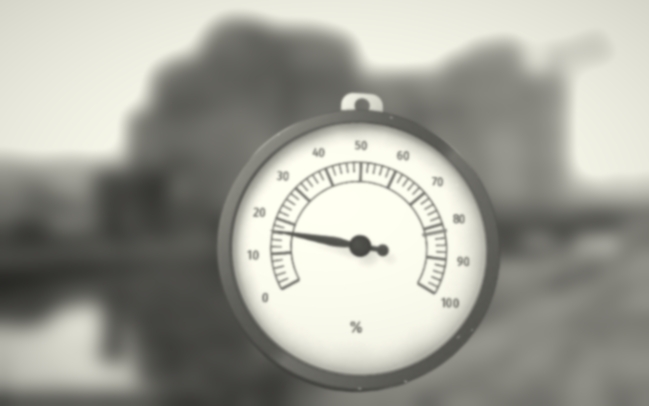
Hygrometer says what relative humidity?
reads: 16 %
